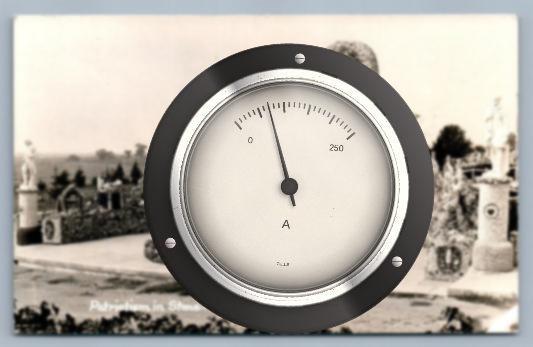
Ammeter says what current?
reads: 70 A
